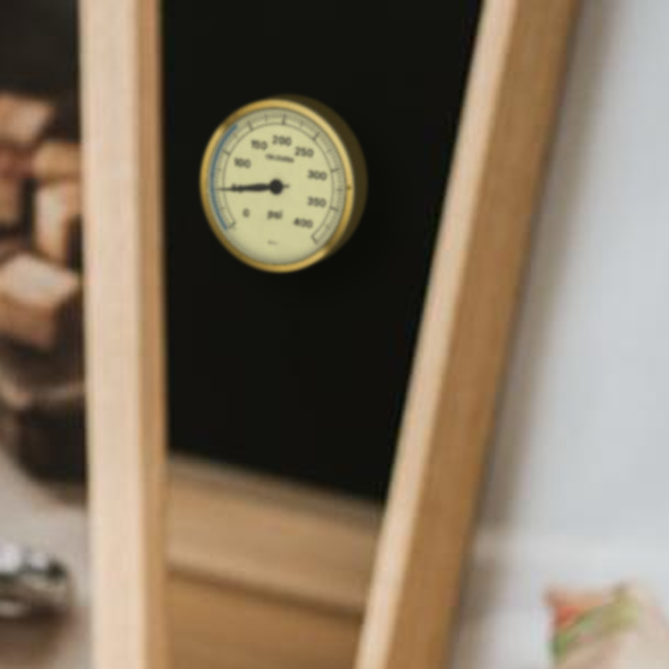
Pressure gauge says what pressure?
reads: 50 psi
